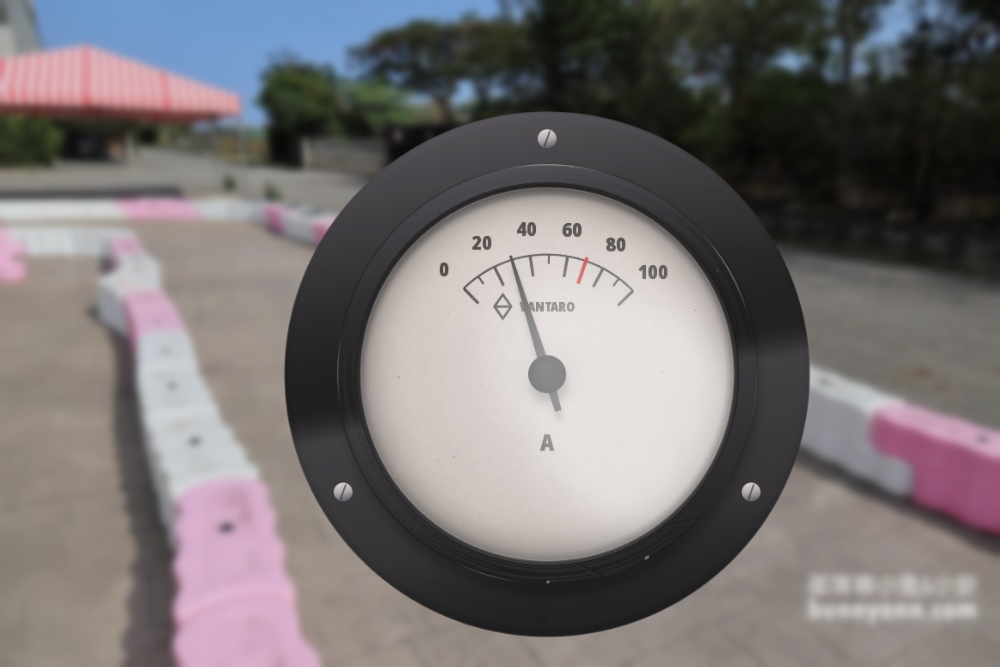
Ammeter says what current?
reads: 30 A
